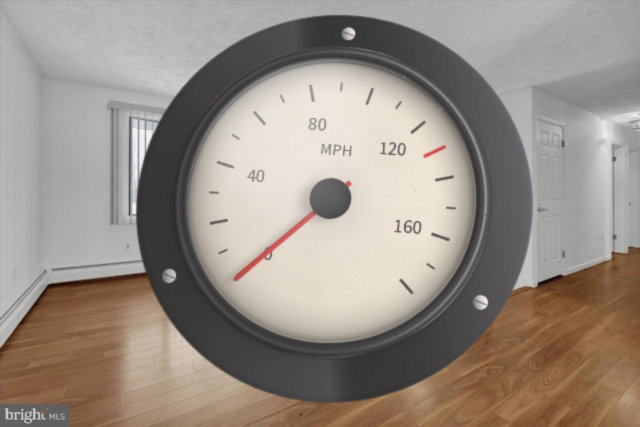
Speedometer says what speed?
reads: 0 mph
